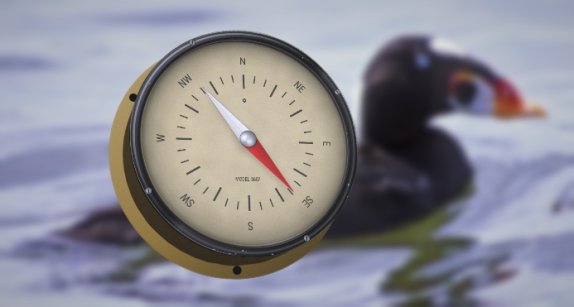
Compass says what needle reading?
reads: 140 °
